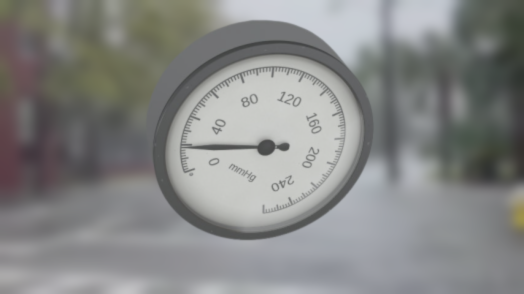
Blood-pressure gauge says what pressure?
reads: 20 mmHg
